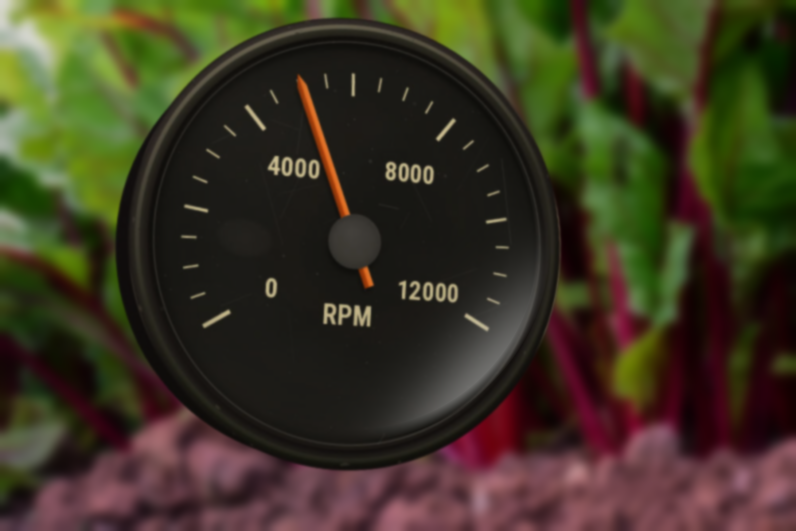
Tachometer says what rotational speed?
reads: 5000 rpm
